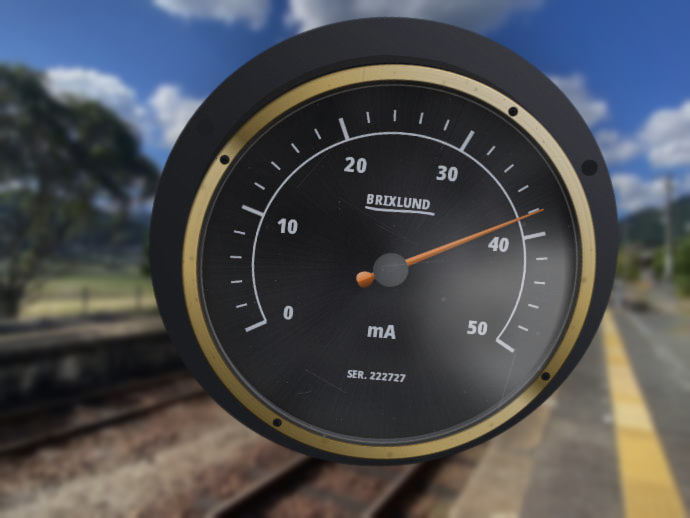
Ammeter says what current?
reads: 38 mA
